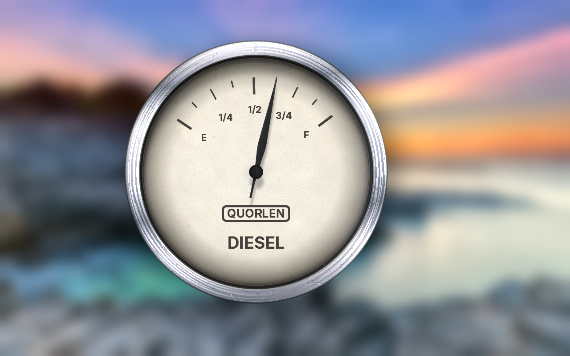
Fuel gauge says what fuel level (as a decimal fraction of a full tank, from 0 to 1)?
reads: 0.625
